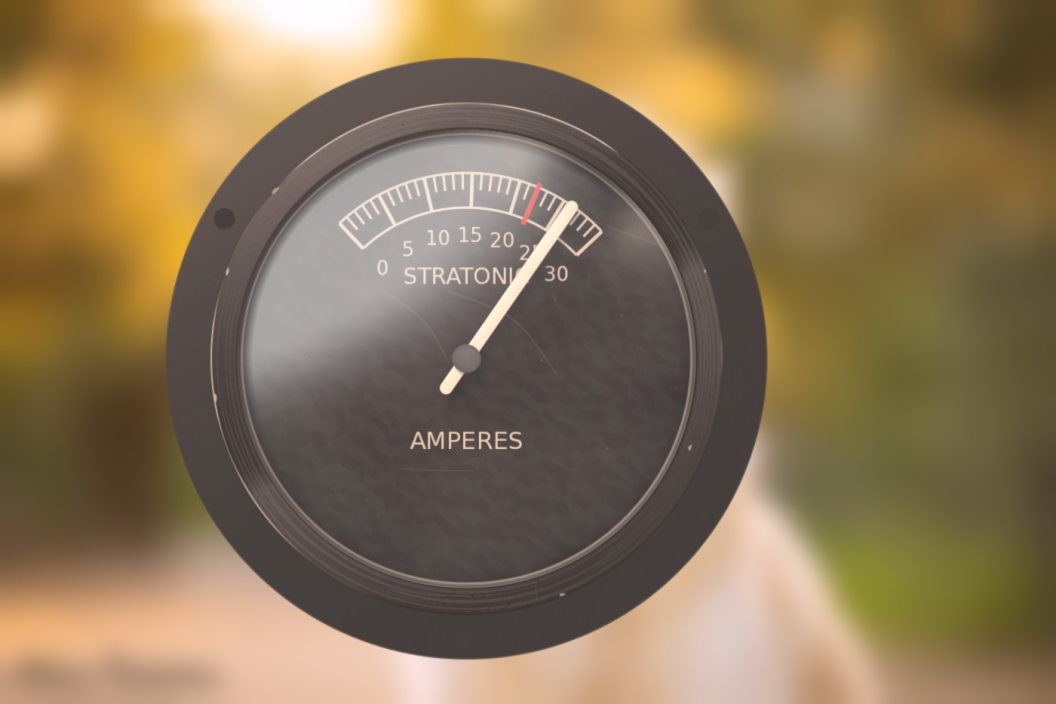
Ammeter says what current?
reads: 26 A
